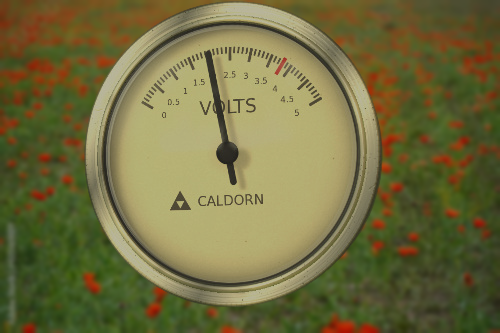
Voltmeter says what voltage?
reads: 2 V
